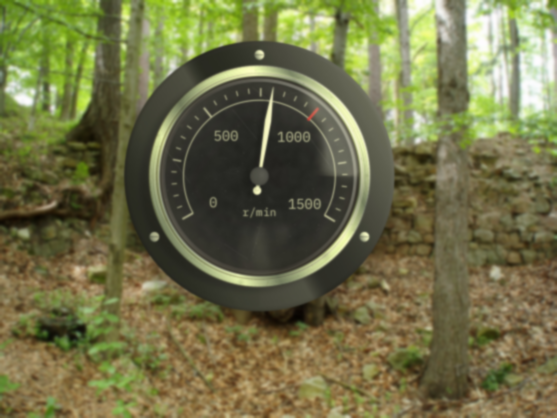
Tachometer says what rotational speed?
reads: 800 rpm
